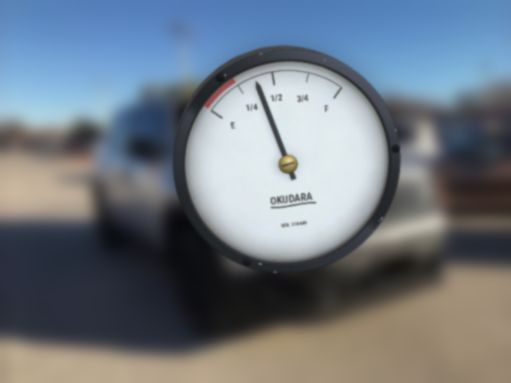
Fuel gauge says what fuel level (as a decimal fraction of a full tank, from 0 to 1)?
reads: 0.375
